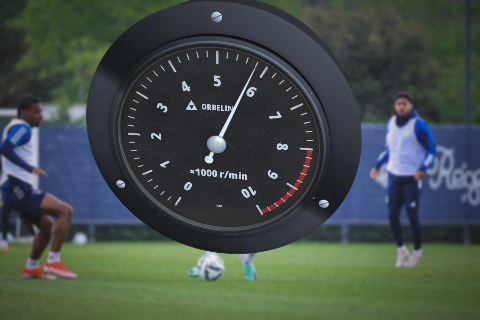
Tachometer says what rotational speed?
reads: 5800 rpm
